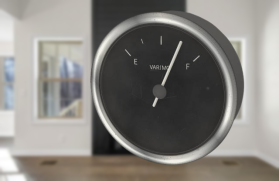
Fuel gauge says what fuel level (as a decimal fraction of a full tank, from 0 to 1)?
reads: 0.75
